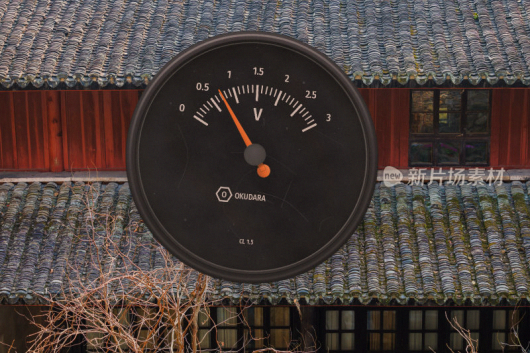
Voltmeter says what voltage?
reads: 0.7 V
